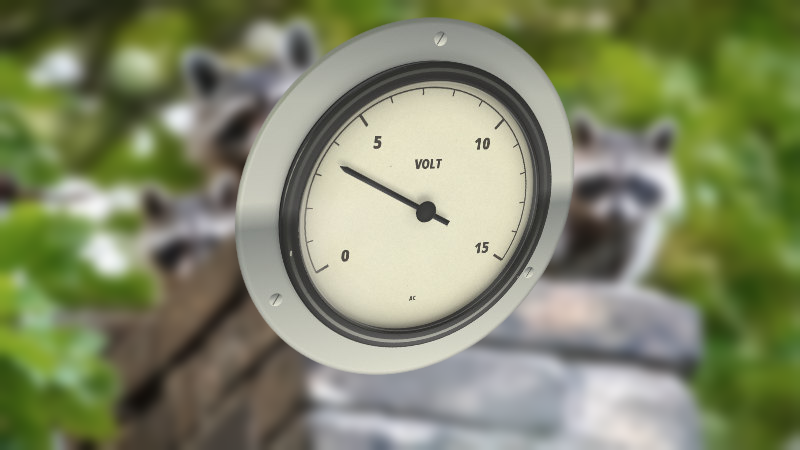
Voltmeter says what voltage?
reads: 3.5 V
